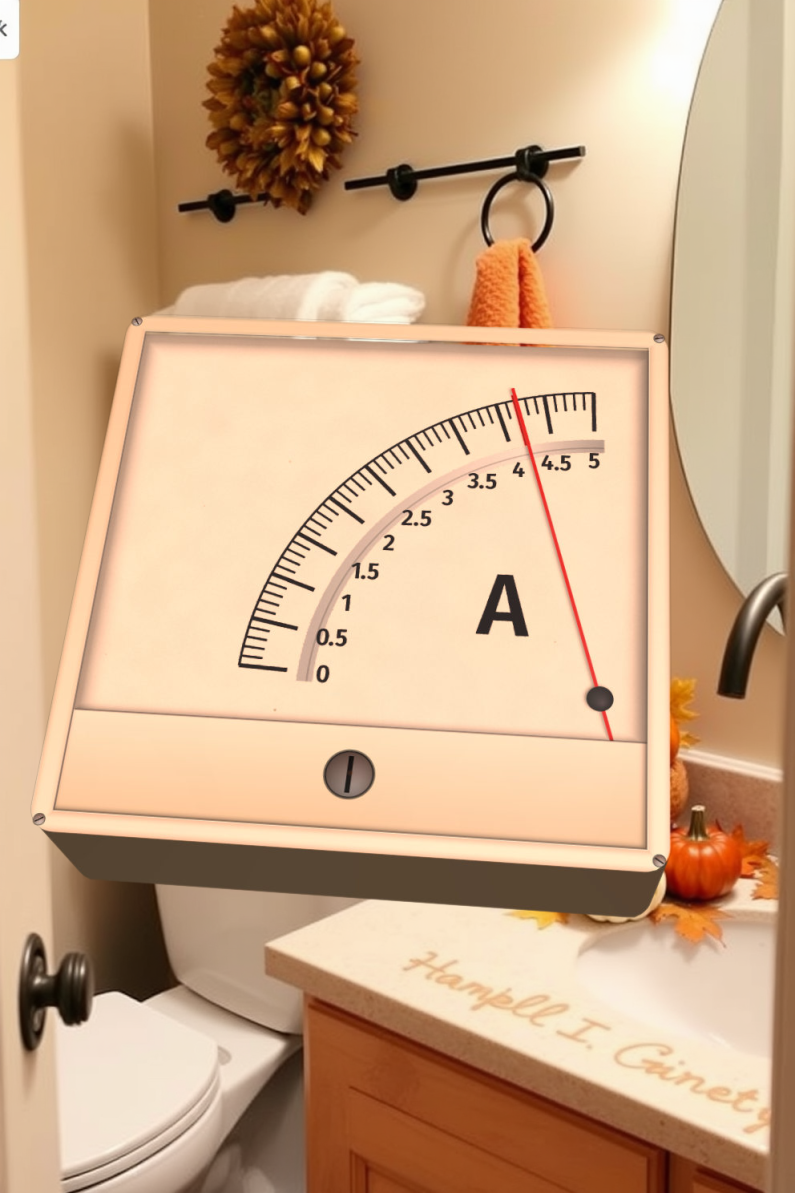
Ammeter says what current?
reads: 4.2 A
